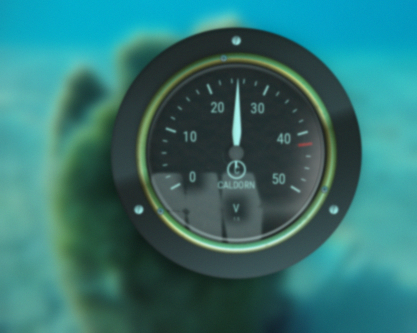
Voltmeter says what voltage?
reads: 25 V
